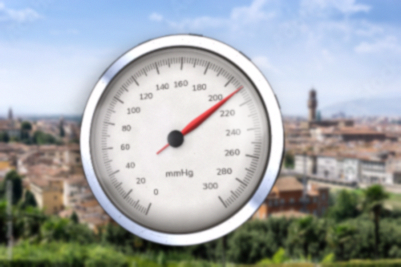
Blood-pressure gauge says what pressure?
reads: 210 mmHg
